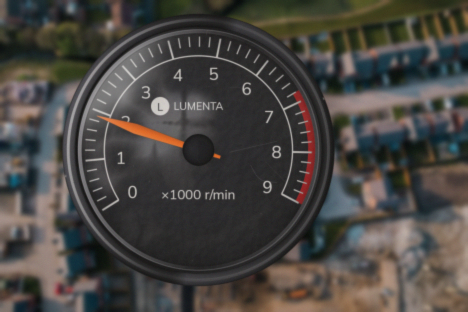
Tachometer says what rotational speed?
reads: 1900 rpm
